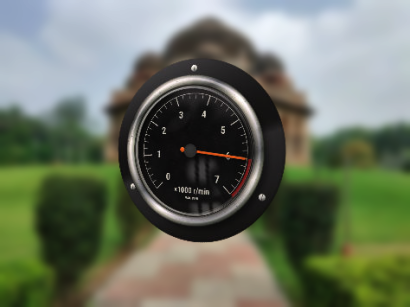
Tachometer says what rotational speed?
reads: 6000 rpm
